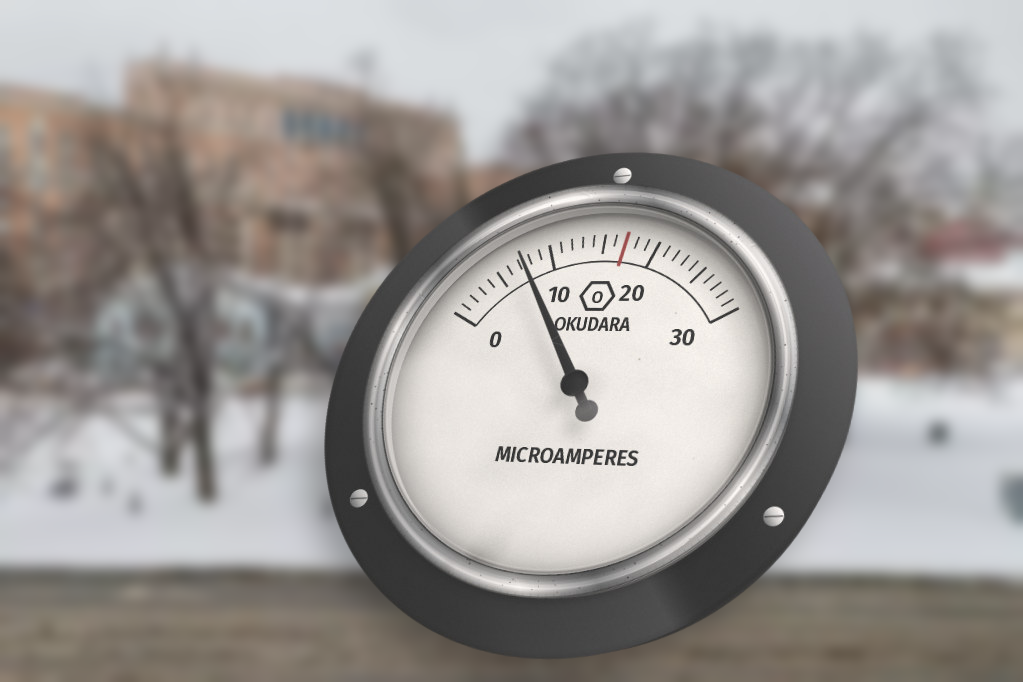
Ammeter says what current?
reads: 7.5 µA
